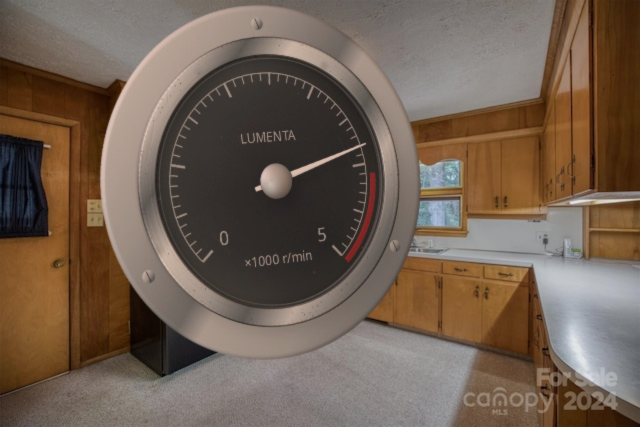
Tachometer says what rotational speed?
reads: 3800 rpm
